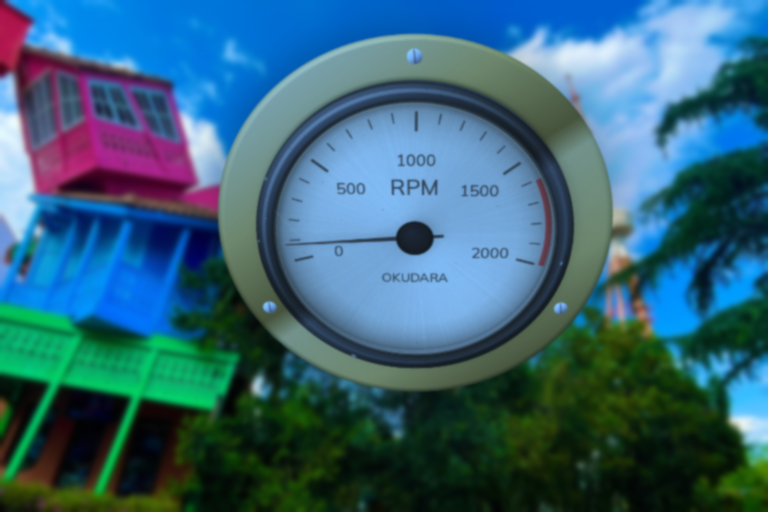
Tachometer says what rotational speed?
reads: 100 rpm
